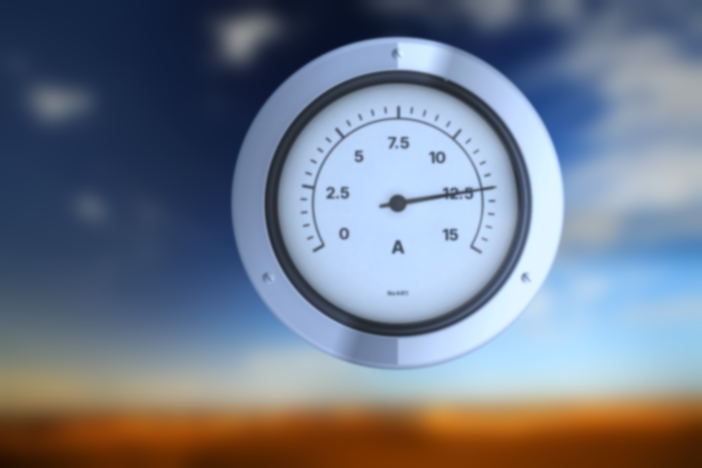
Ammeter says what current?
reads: 12.5 A
